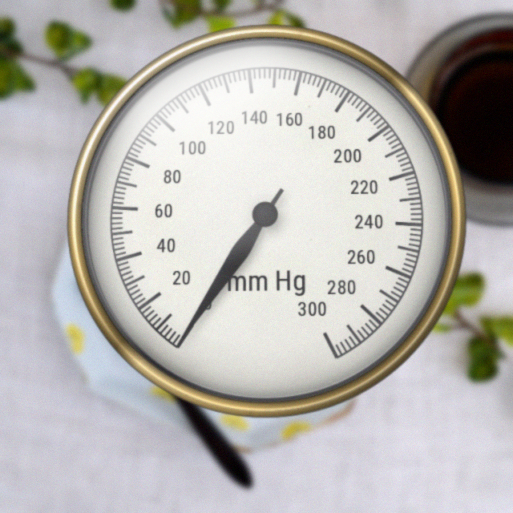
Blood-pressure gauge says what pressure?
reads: 0 mmHg
